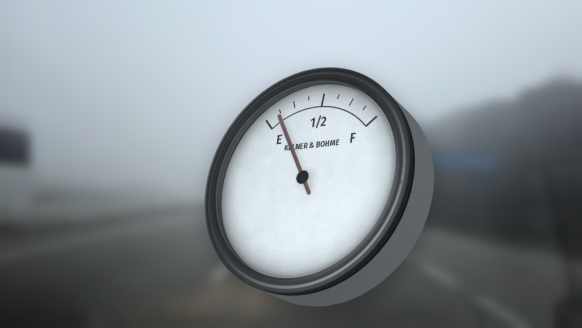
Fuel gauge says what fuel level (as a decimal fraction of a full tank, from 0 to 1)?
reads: 0.125
